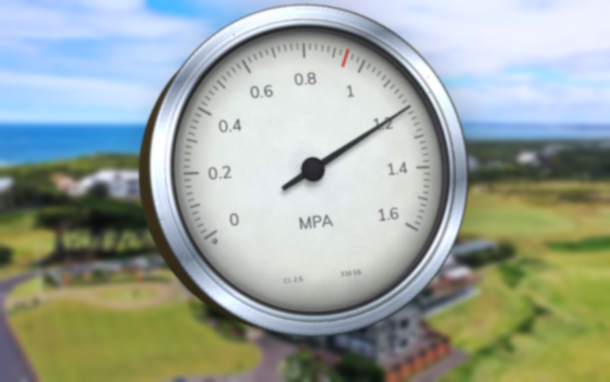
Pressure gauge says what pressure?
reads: 1.2 MPa
